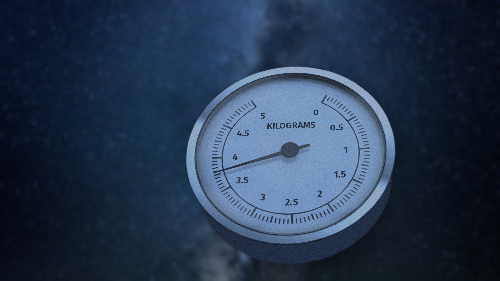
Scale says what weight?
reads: 3.75 kg
